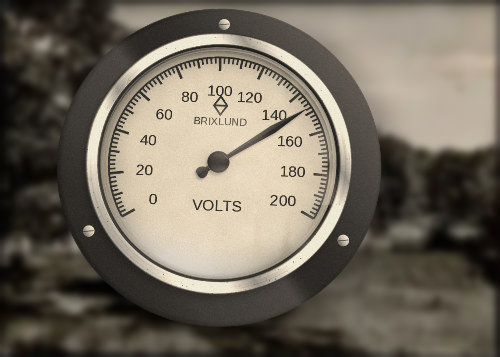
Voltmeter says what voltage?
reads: 148 V
